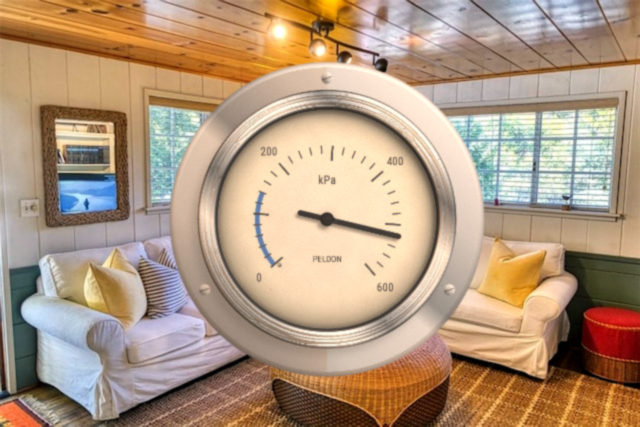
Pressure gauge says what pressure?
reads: 520 kPa
